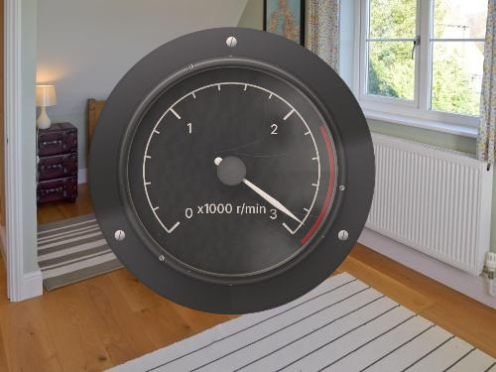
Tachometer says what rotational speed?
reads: 2900 rpm
